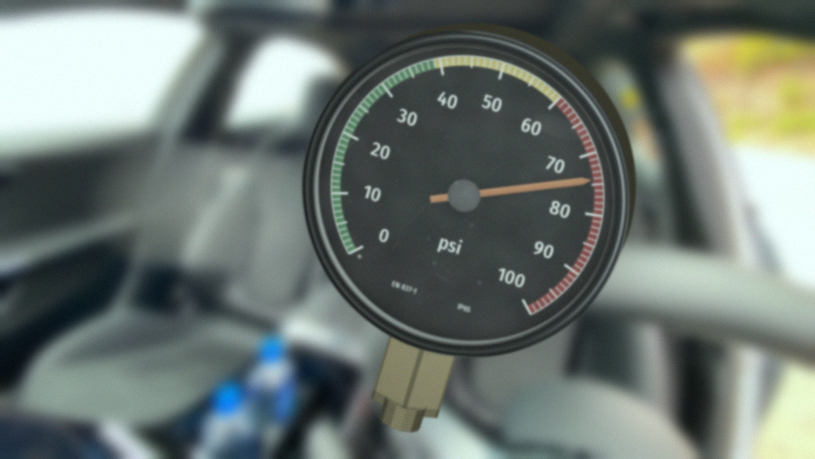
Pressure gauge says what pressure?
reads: 74 psi
